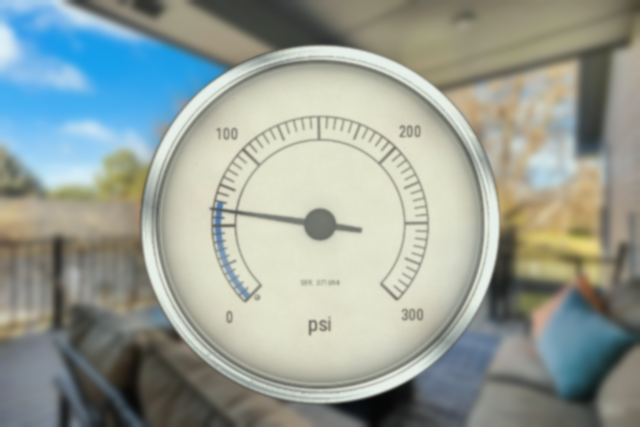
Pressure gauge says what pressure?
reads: 60 psi
